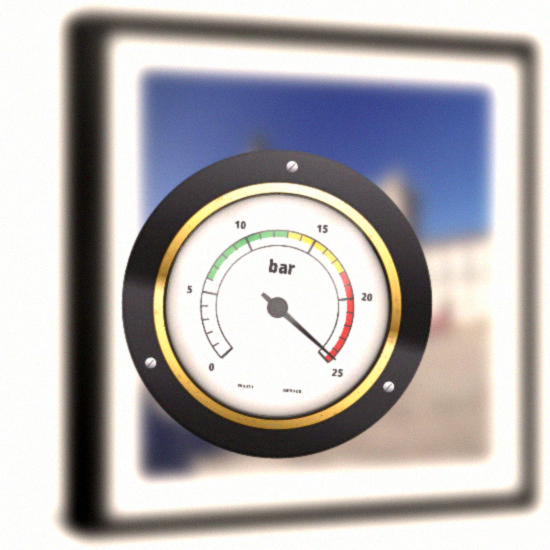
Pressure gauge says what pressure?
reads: 24.5 bar
